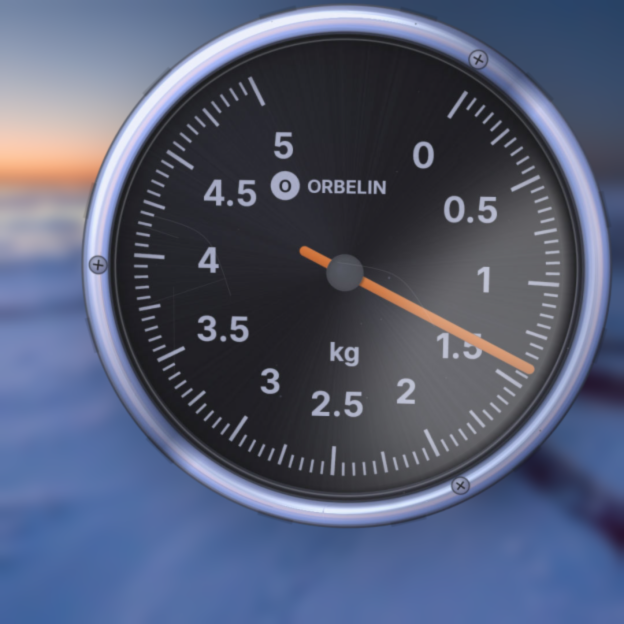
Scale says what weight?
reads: 1.4 kg
